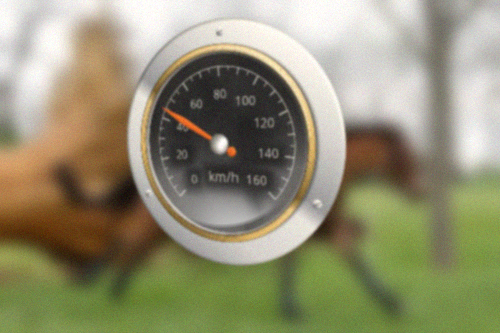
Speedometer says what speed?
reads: 45 km/h
